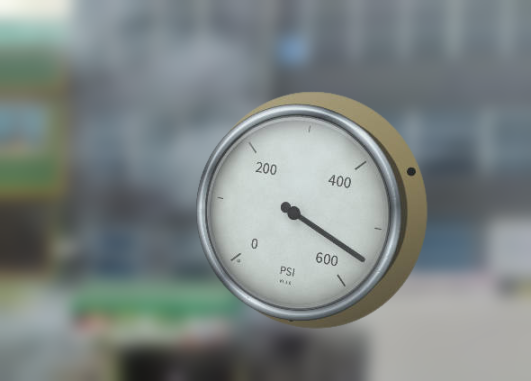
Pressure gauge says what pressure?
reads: 550 psi
